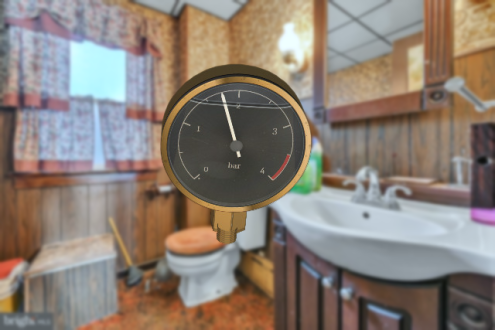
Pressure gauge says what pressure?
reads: 1.75 bar
